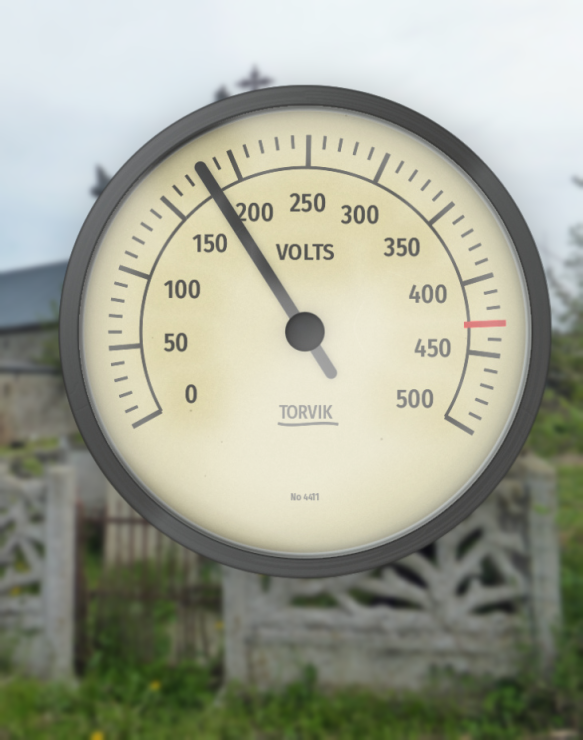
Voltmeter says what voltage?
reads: 180 V
